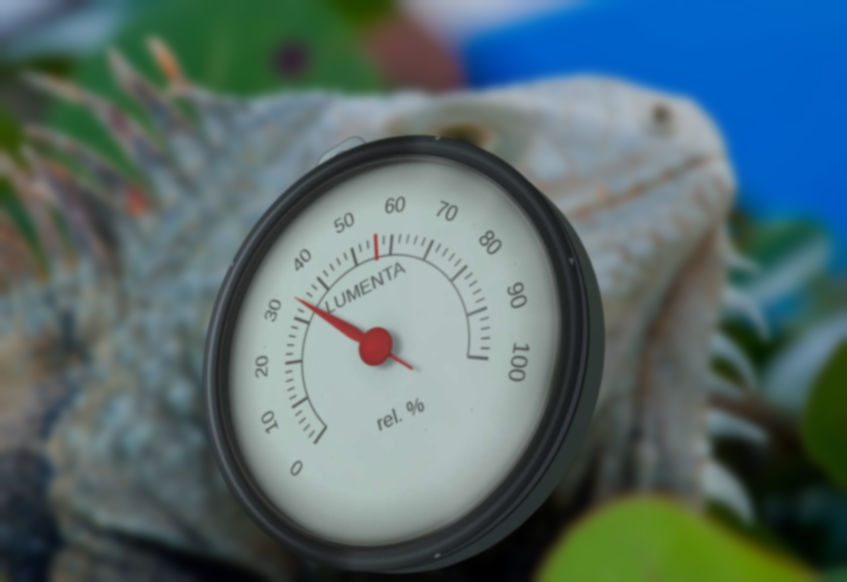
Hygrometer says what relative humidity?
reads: 34 %
